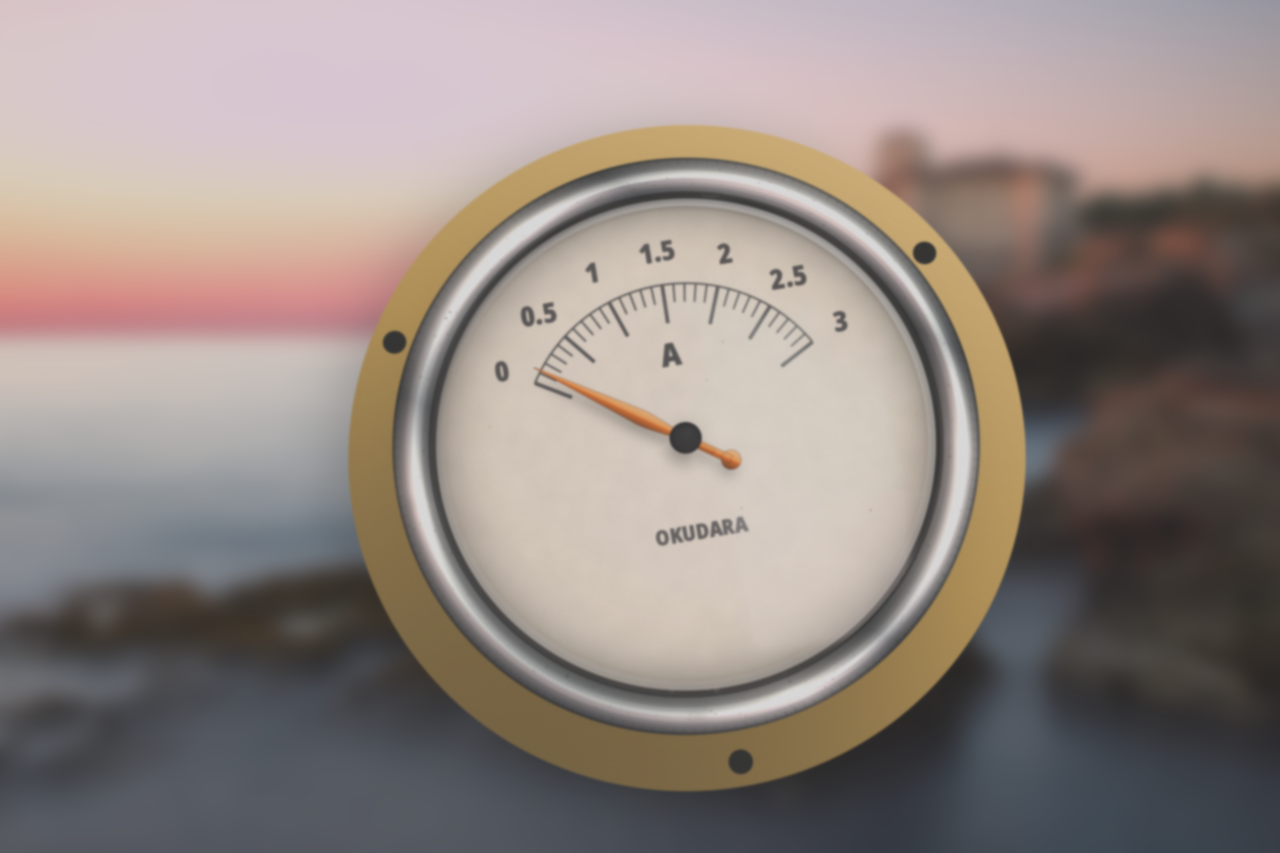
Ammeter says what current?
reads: 0.1 A
